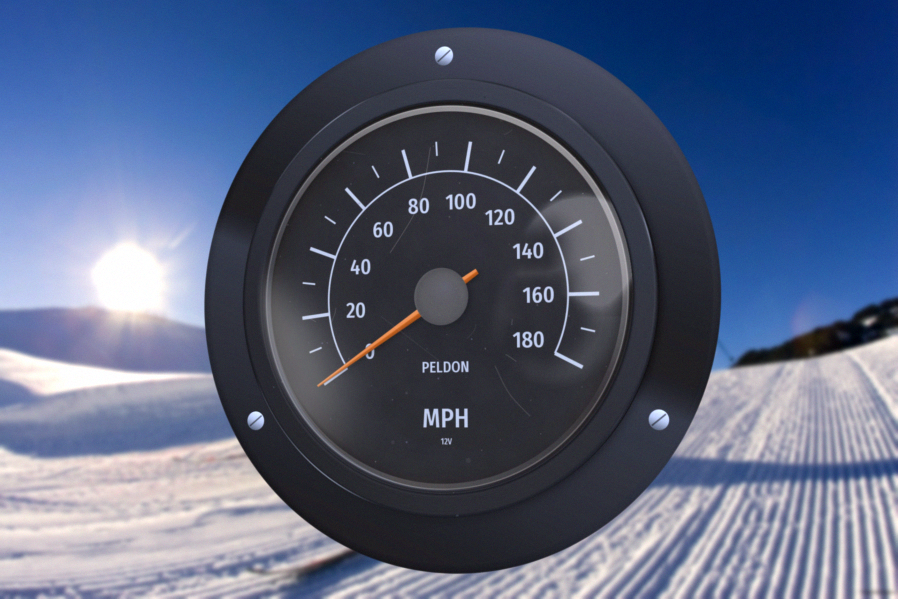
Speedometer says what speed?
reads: 0 mph
